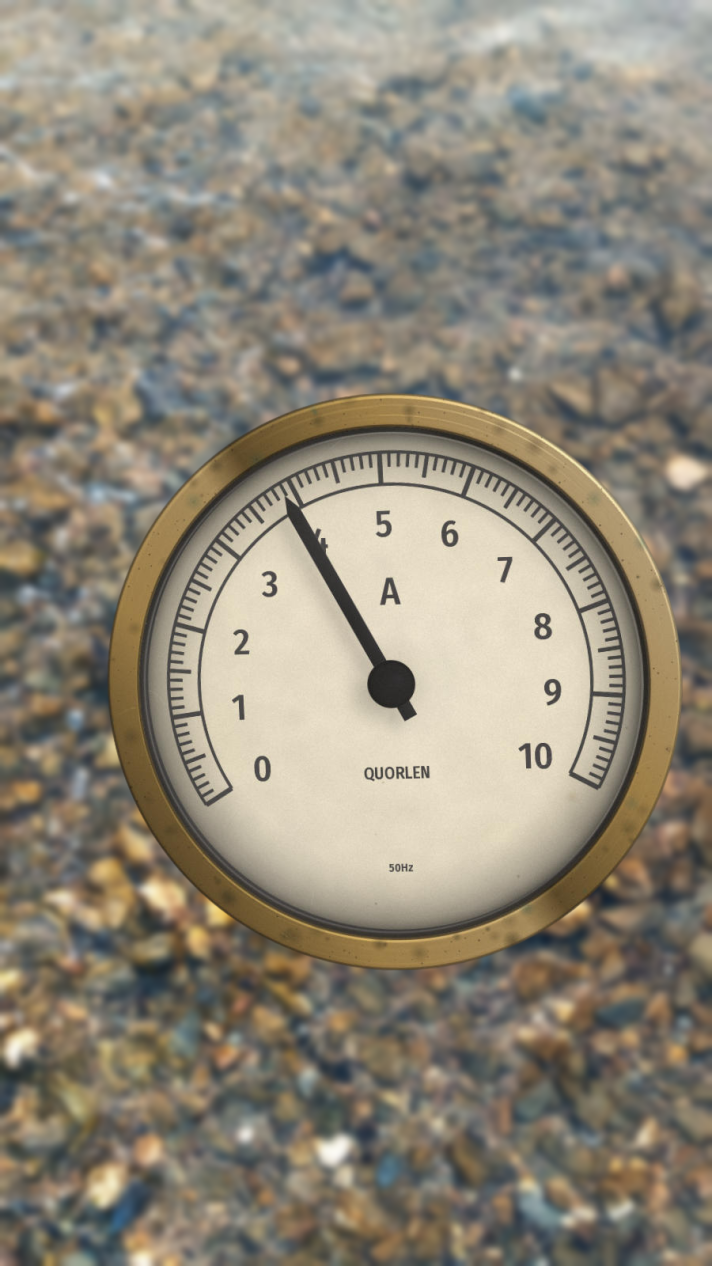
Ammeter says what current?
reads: 3.9 A
